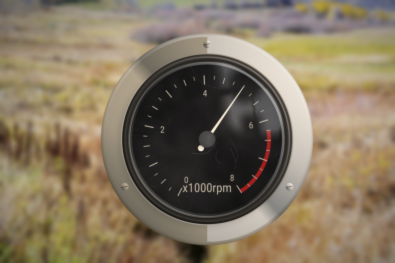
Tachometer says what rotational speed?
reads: 5000 rpm
